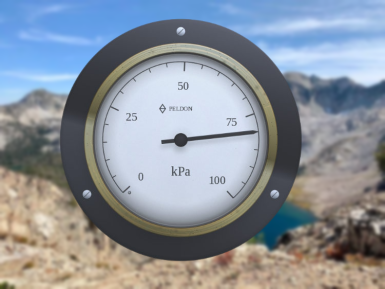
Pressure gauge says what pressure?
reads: 80 kPa
